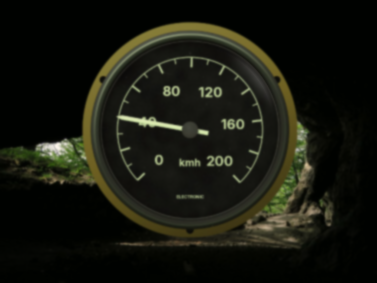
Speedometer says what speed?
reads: 40 km/h
